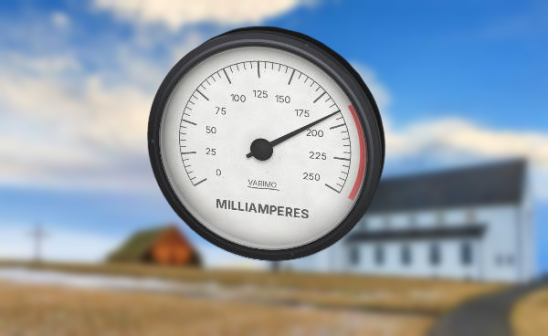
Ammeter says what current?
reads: 190 mA
